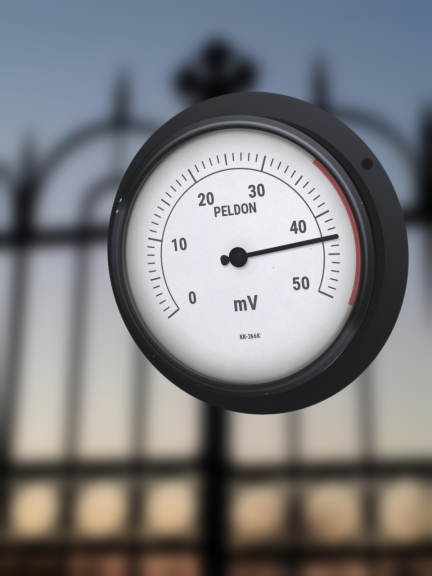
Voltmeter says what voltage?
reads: 43 mV
